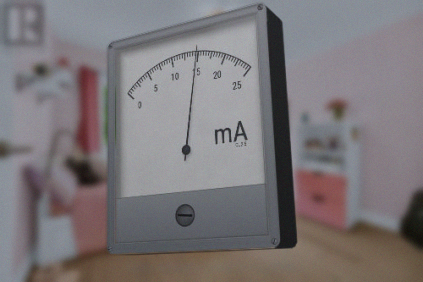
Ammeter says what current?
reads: 15 mA
